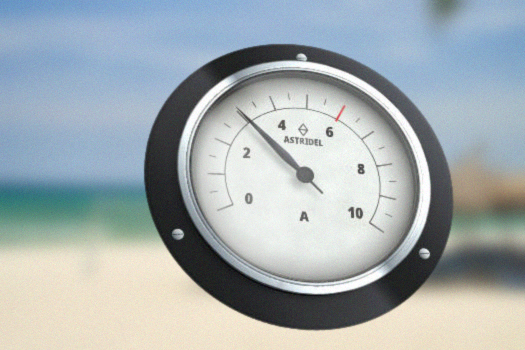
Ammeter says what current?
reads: 3 A
